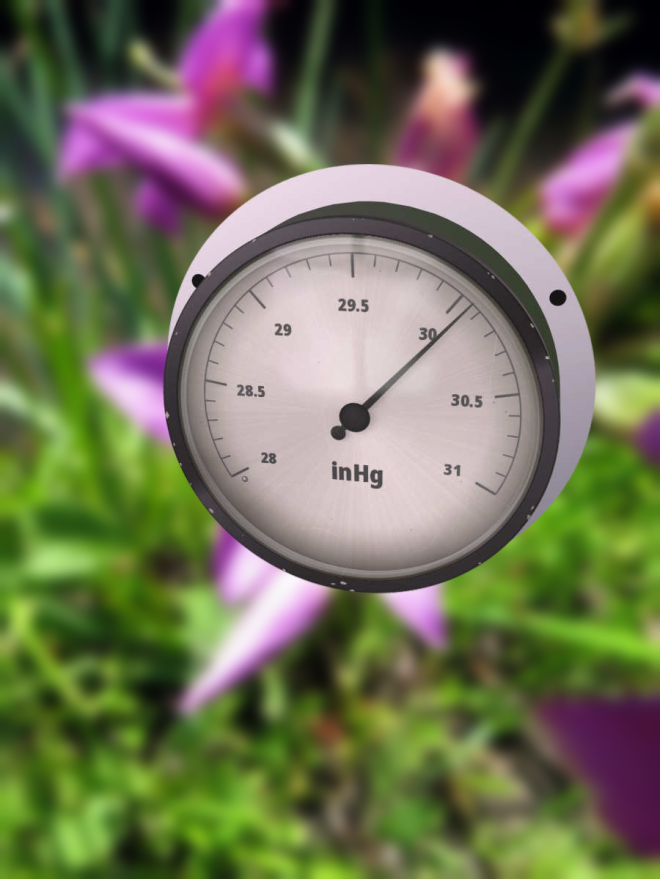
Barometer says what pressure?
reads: 30.05 inHg
